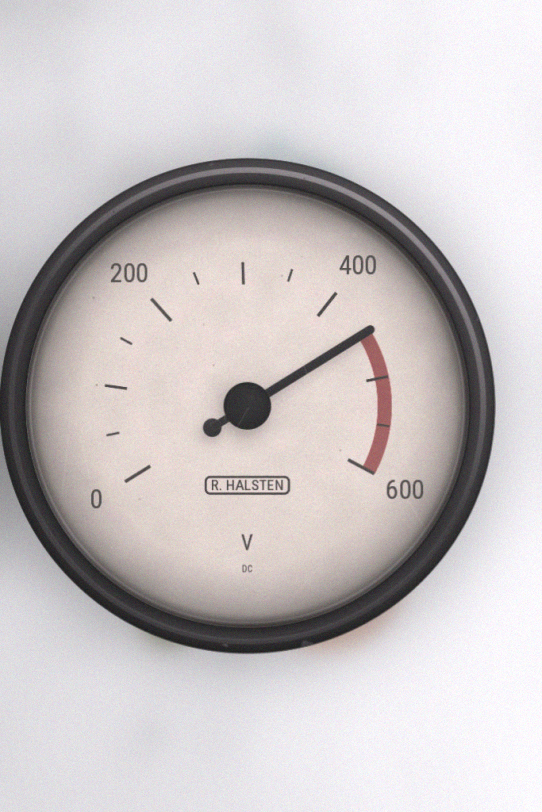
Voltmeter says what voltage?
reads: 450 V
